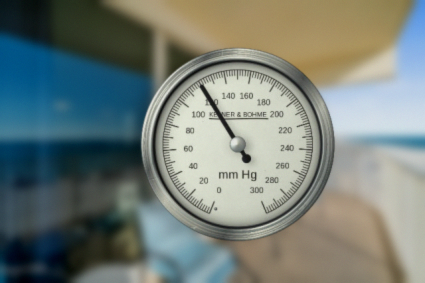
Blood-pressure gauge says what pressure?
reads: 120 mmHg
